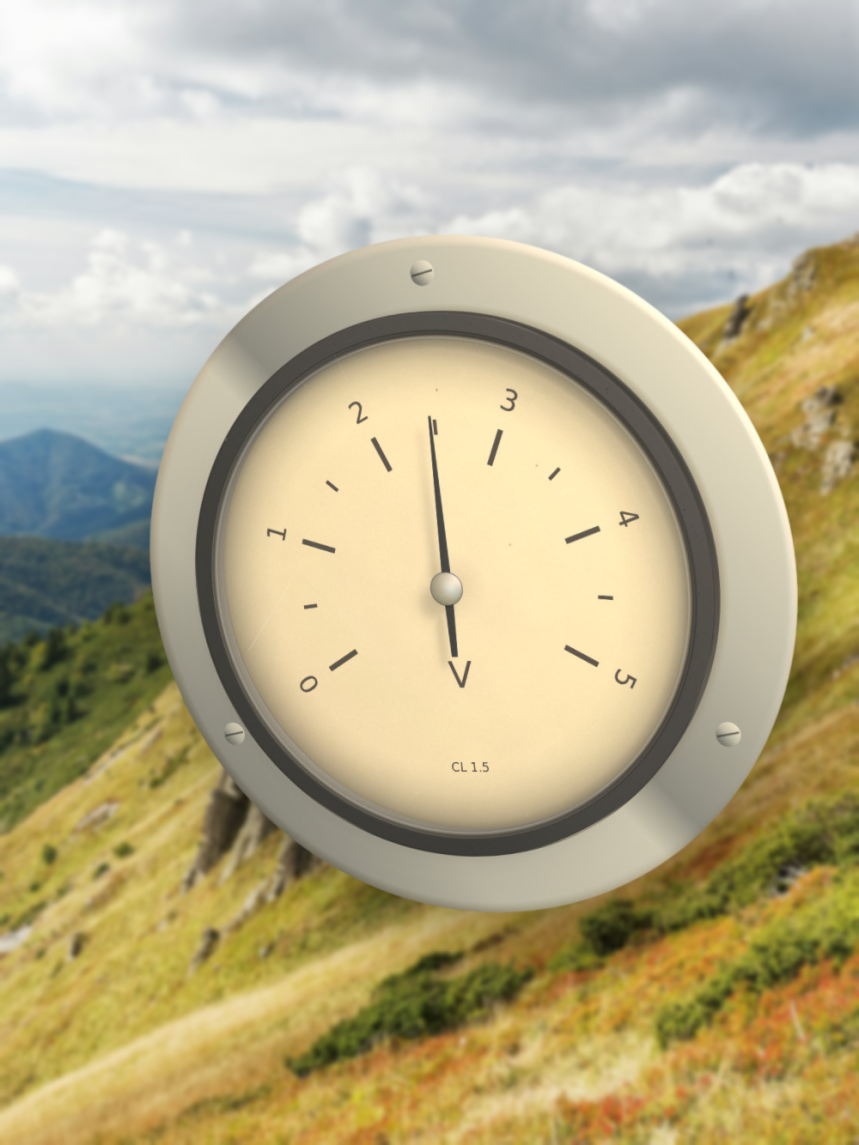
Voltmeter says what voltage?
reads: 2.5 V
